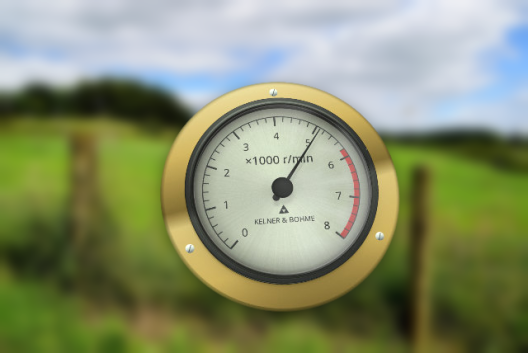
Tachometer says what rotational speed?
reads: 5100 rpm
